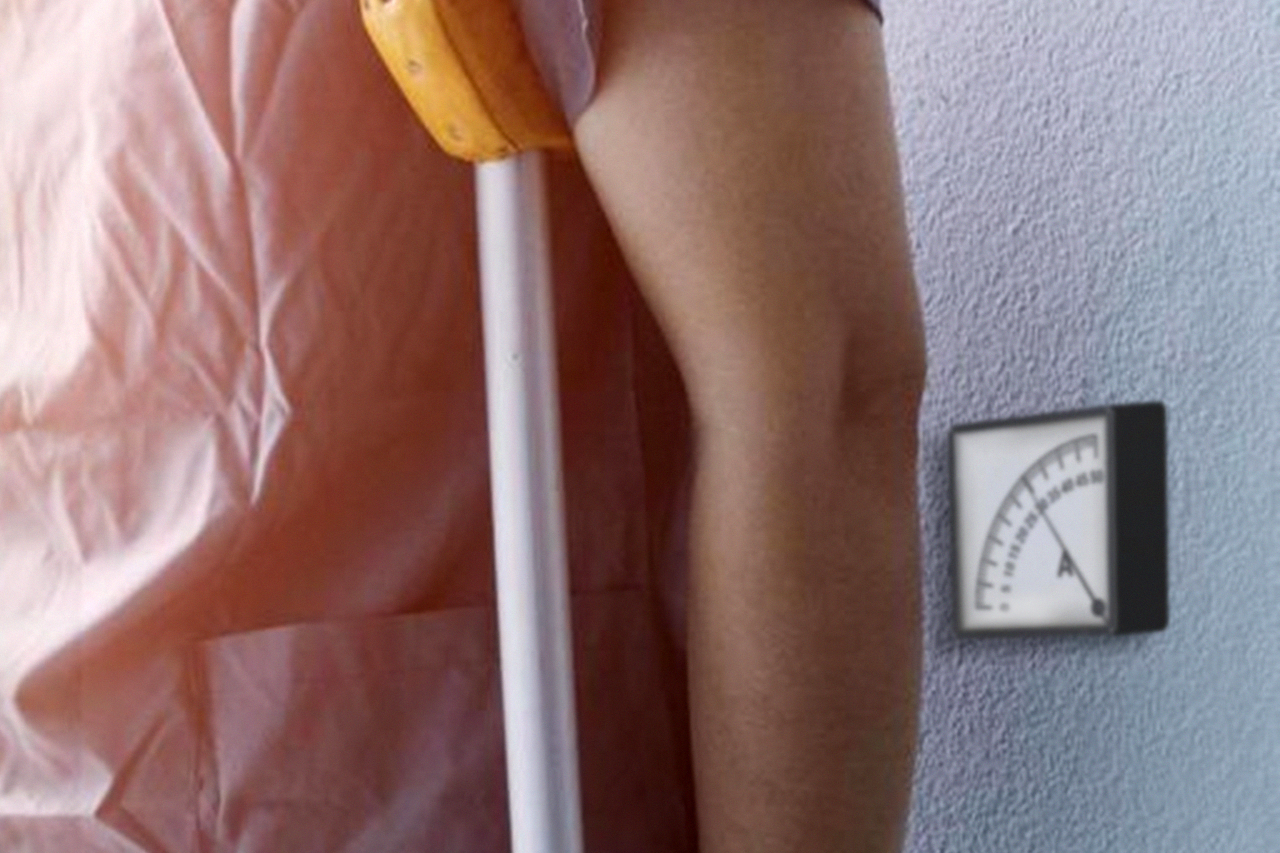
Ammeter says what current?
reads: 30 A
